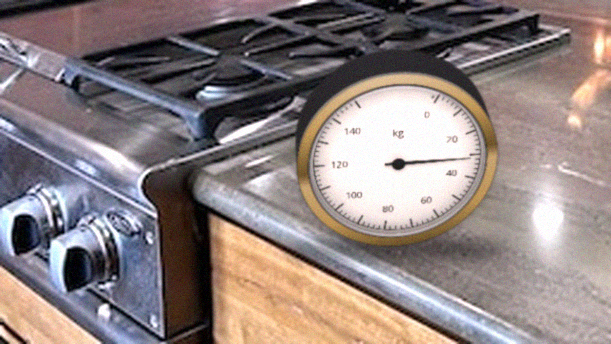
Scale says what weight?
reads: 30 kg
